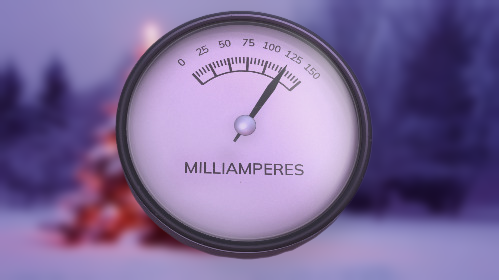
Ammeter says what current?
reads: 125 mA
